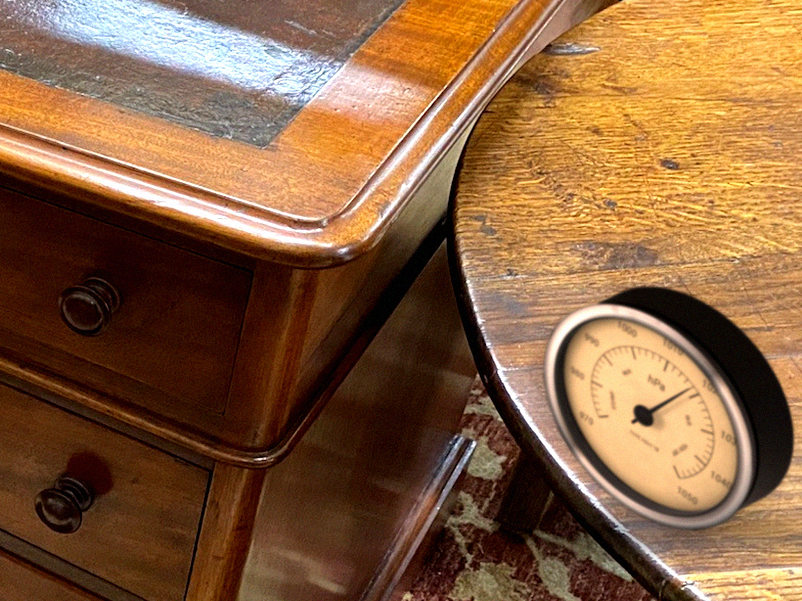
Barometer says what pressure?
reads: 1018 hPa
